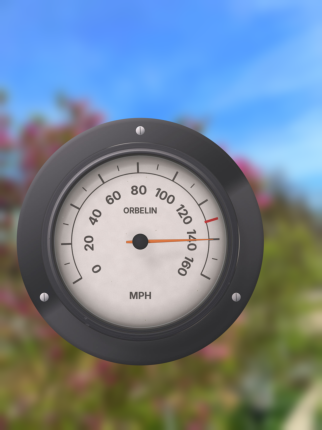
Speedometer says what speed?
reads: 140 mph
